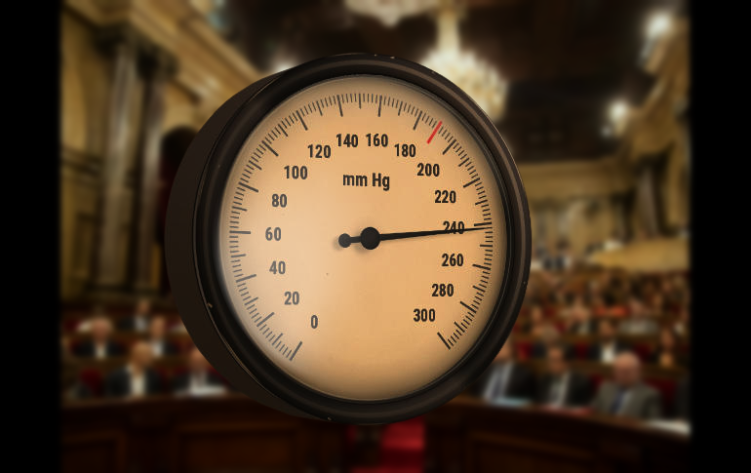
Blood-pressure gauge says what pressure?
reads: 242 mmHg
